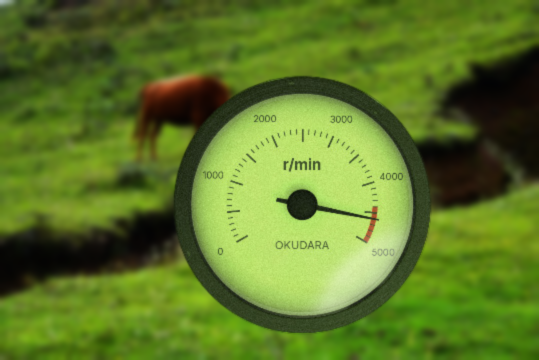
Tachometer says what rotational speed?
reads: 4600 rpm
